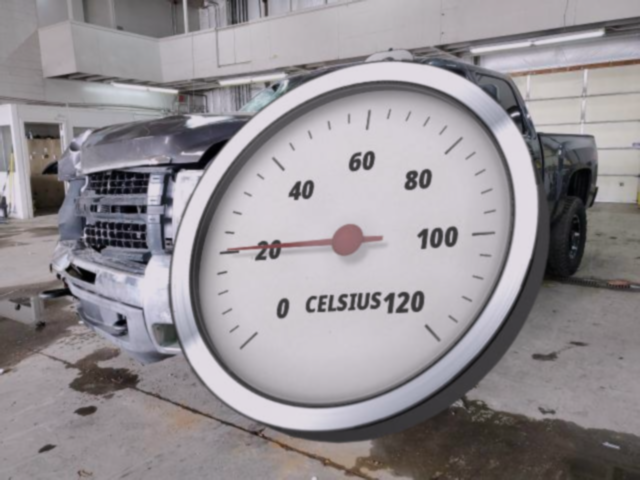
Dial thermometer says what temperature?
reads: 20 °C
